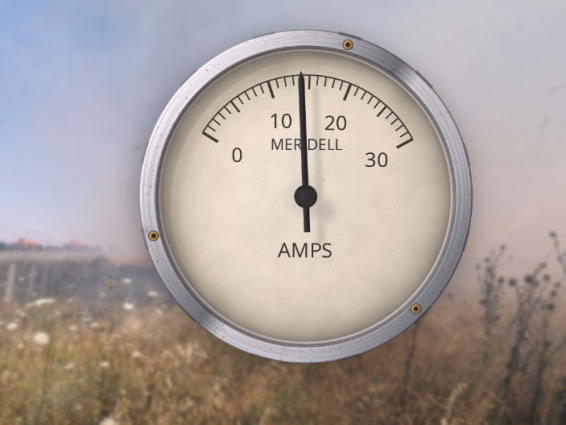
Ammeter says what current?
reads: 14 A
